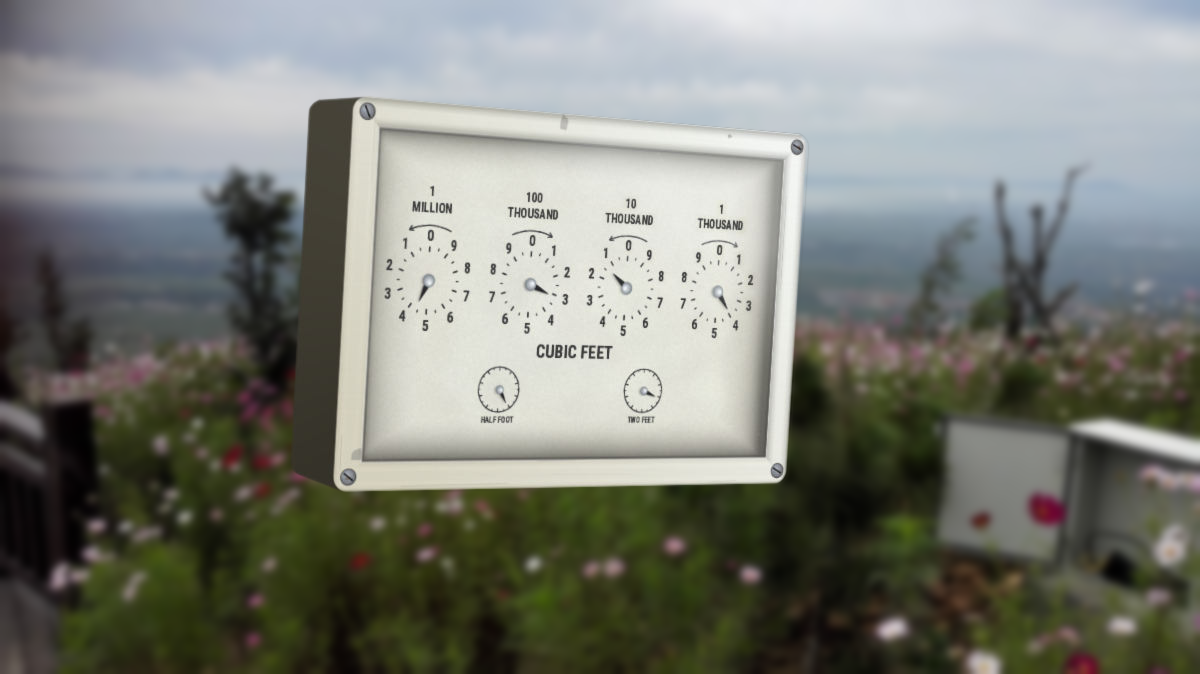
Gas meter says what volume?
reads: 431400 ft³
